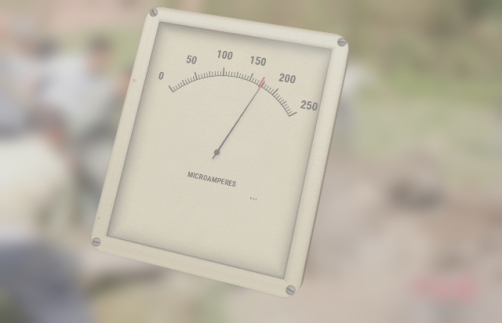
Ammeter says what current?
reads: 175 µA
